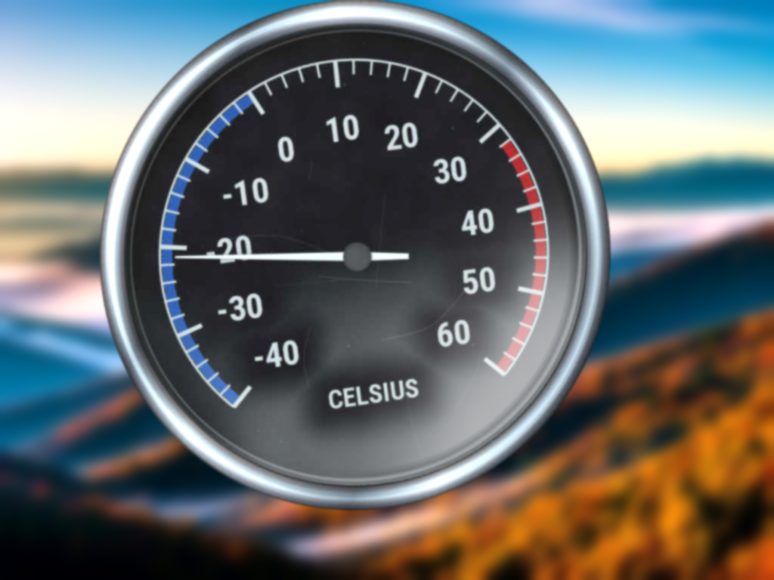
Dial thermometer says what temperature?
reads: -21 °C
